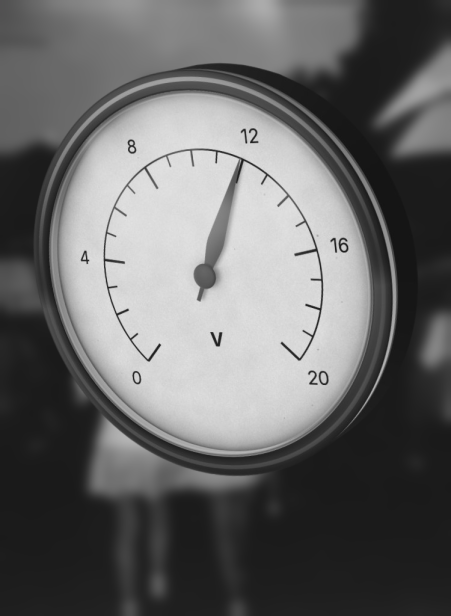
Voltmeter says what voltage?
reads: 12 V
